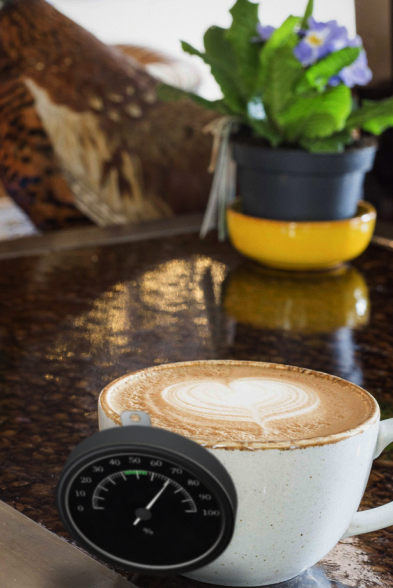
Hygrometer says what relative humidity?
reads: 70 %
